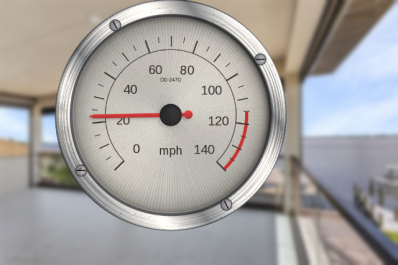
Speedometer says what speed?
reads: 22.5 mph
